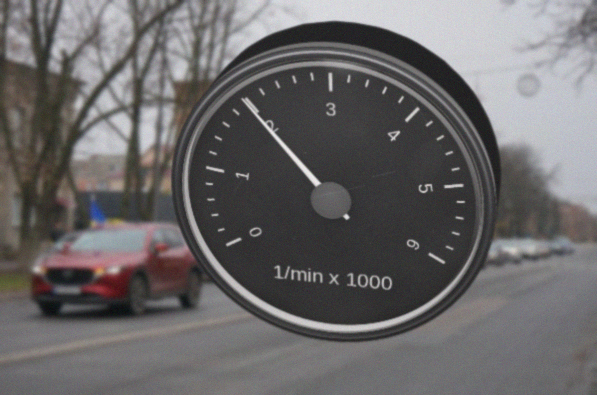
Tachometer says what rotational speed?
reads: 2000 rpm
